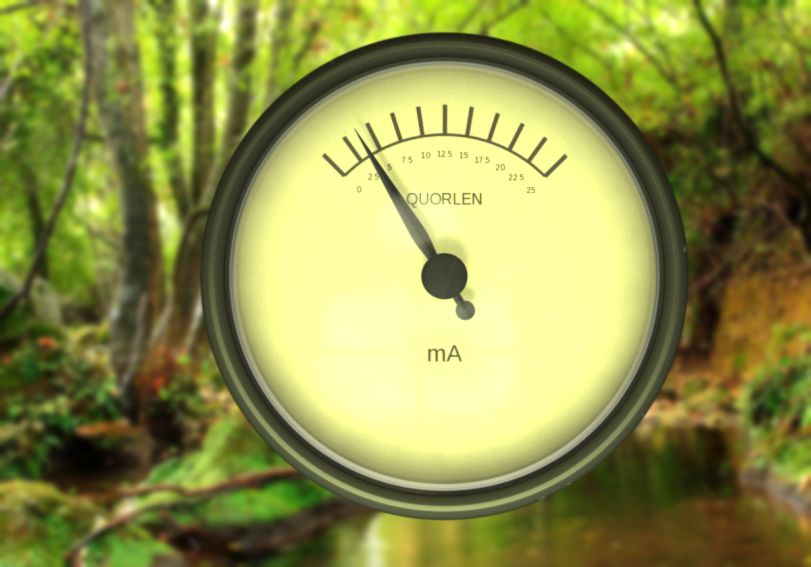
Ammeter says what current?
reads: 3.75 mA
